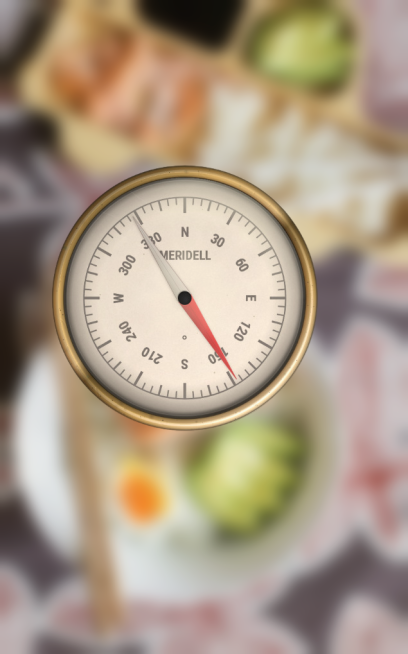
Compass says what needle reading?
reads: 147.5 °
